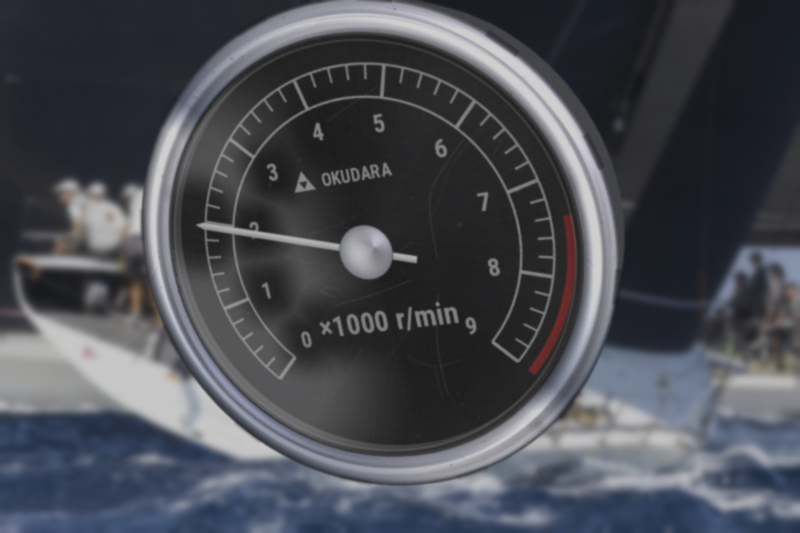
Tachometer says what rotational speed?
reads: 2000 rpm
